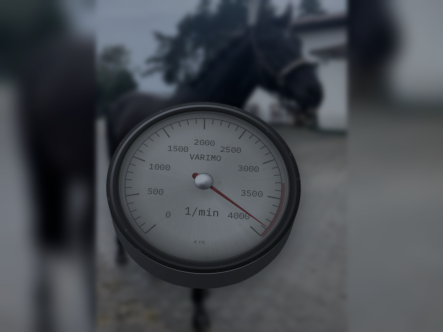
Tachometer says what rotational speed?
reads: 3900 rpm
